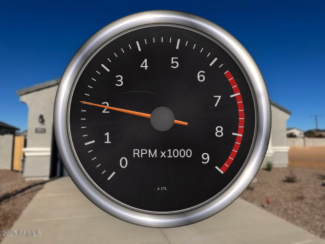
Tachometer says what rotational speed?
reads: 2000 rpm
